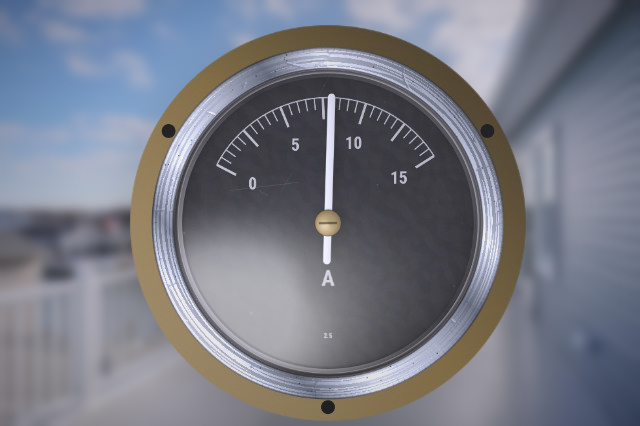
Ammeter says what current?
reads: 8 A
